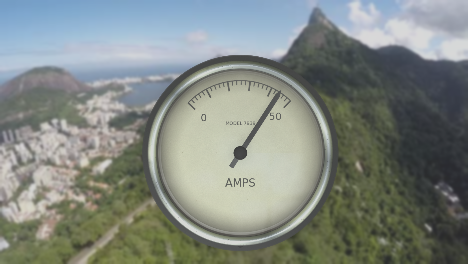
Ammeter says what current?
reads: 44 A
